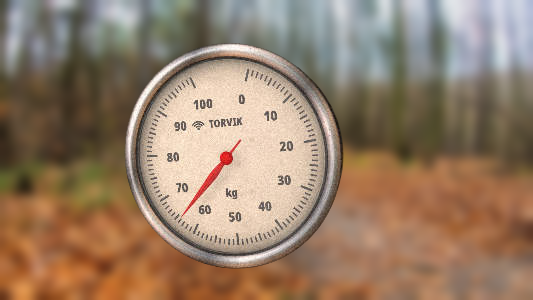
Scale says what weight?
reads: 64 kg
